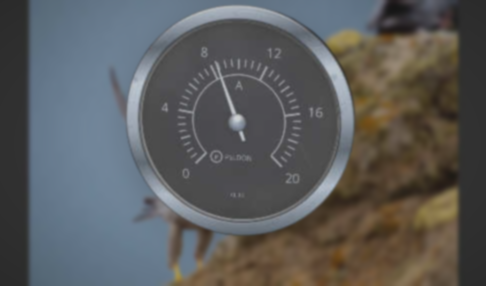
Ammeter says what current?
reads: 8.5 A
